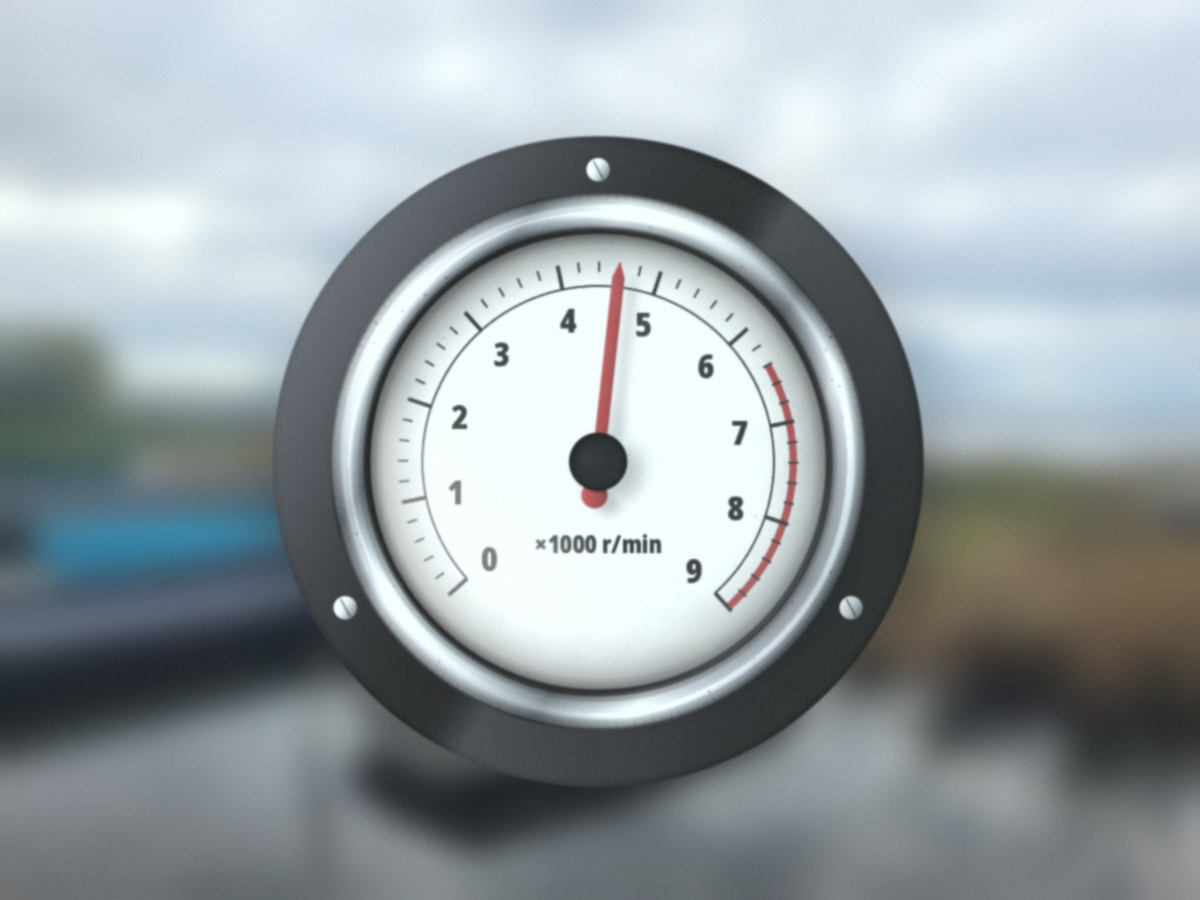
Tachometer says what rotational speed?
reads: 4600 rpm
